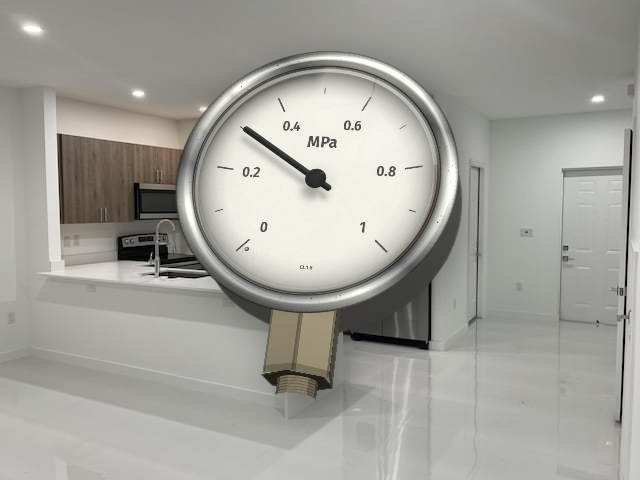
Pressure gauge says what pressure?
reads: 0.3 MPa
